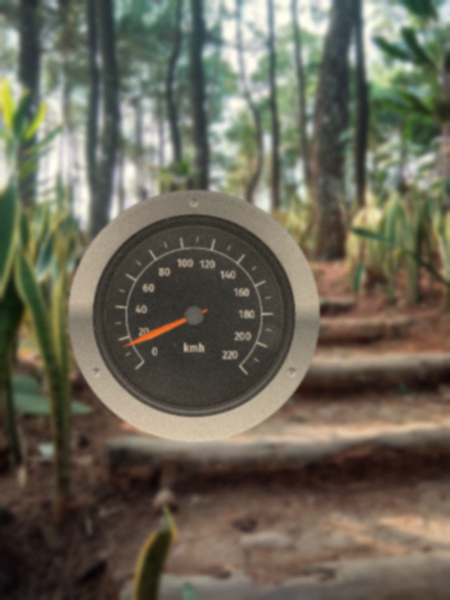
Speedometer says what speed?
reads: 15 km/h
